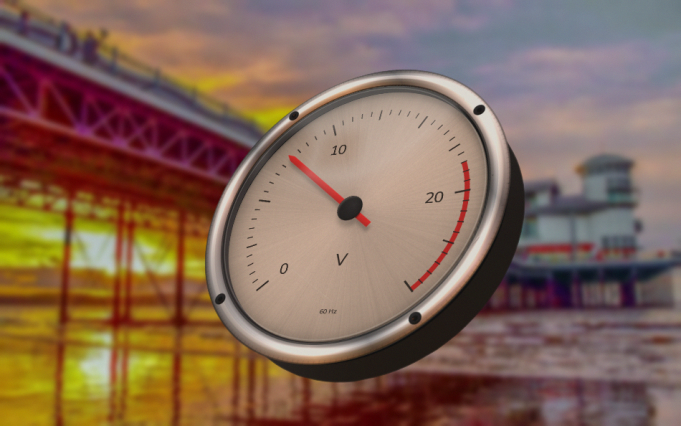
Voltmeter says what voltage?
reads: 7.5 V
